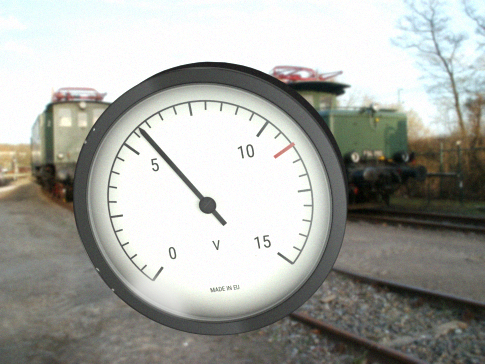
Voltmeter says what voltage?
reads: 5.75 V
